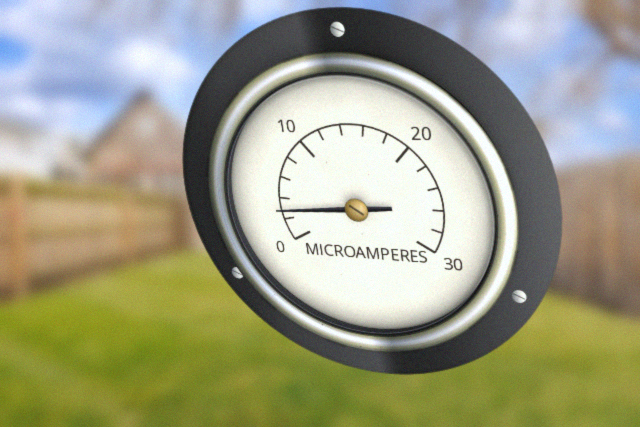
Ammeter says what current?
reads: 3 µA
